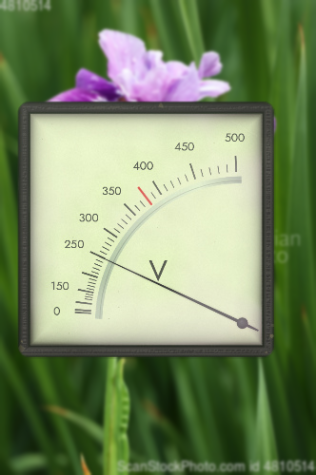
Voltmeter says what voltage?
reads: 250 V
